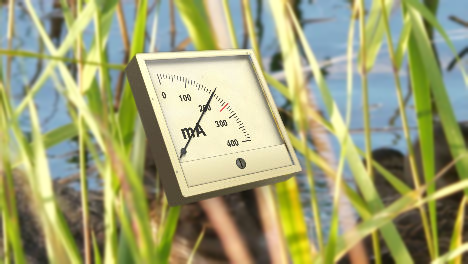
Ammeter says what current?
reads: 200 mA
